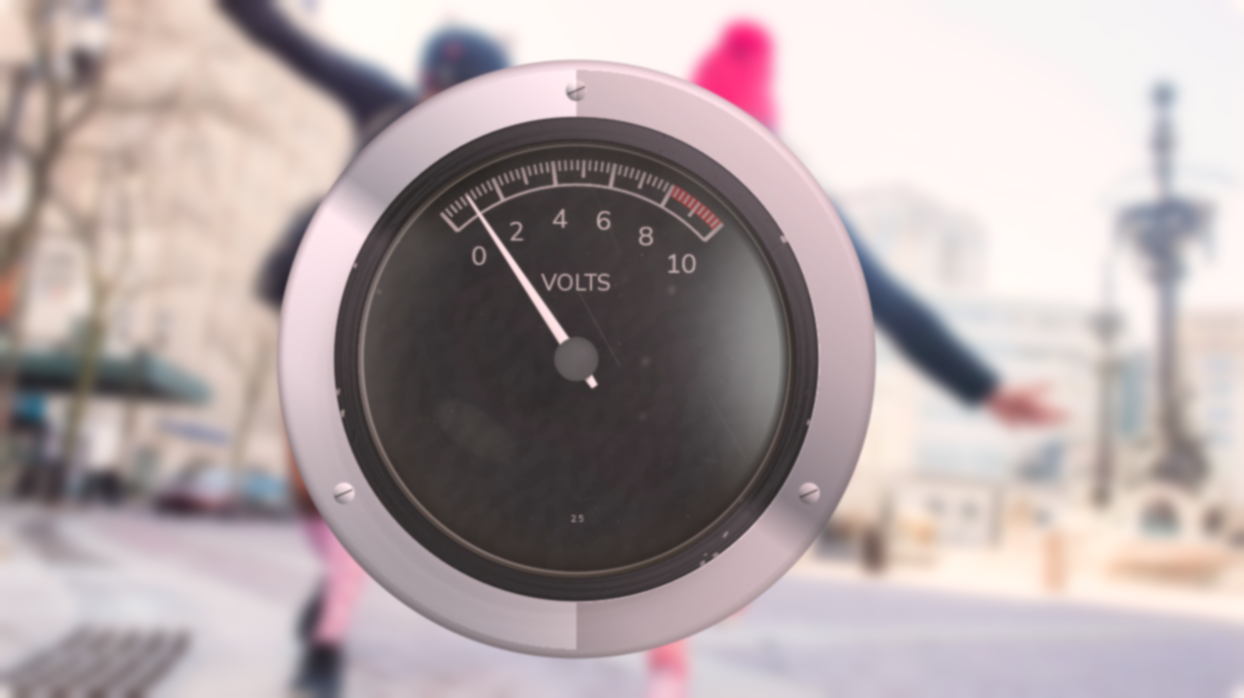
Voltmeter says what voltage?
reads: 1 V
